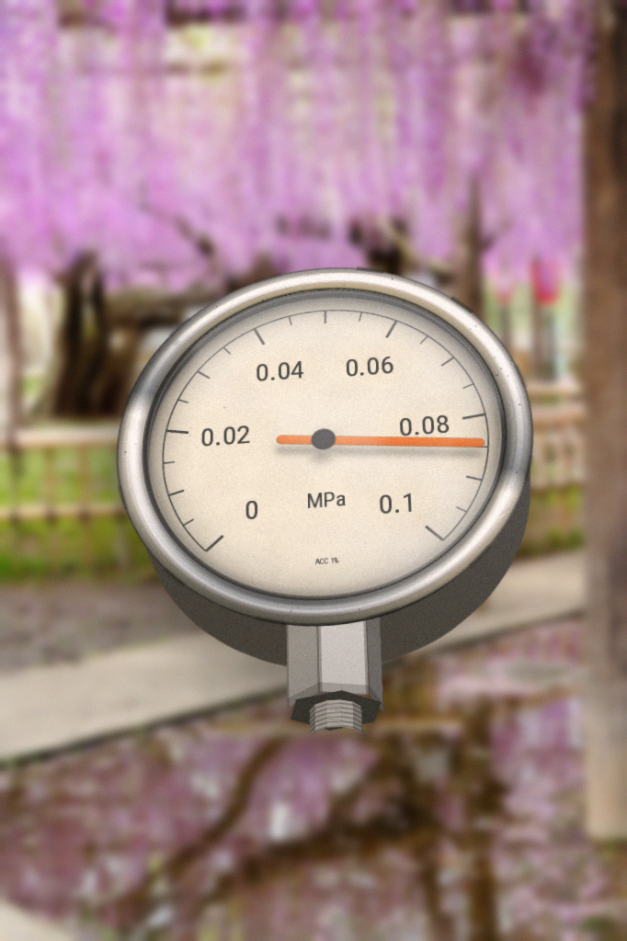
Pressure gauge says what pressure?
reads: 0.085 MPa
